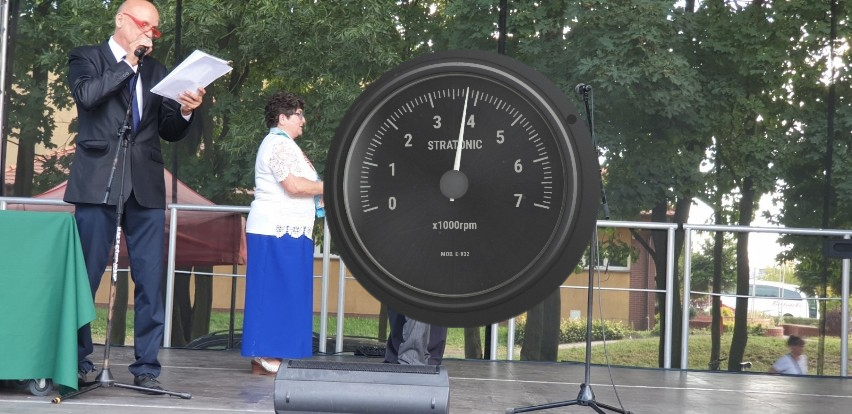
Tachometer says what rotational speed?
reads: 3800 rpm
